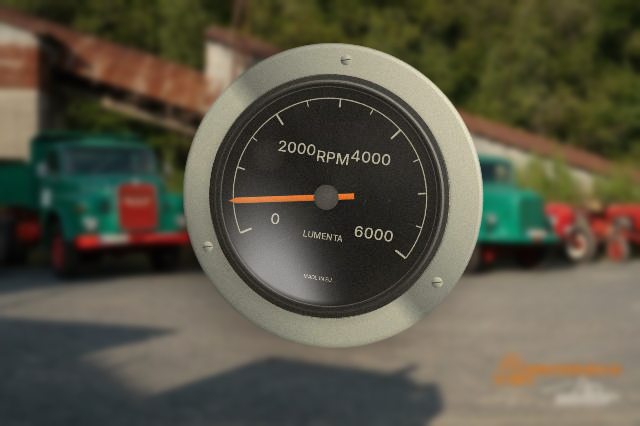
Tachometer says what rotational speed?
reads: 500 rpm
